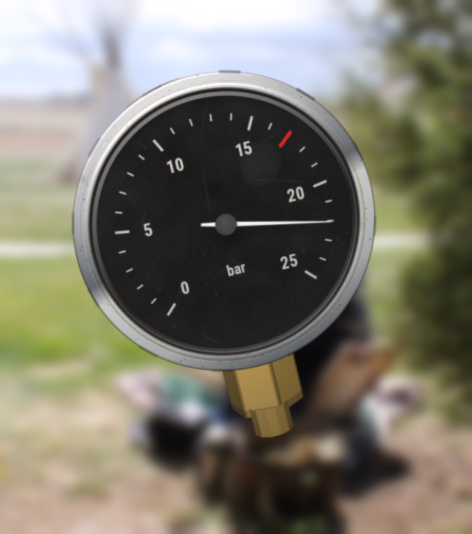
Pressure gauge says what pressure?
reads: 22 bar
